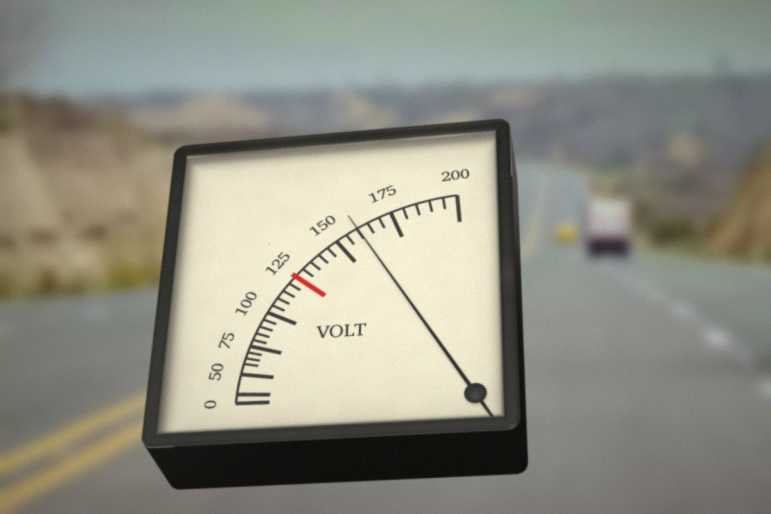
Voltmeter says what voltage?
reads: 160 V
